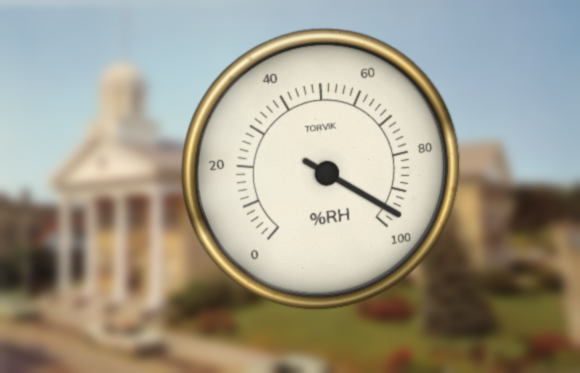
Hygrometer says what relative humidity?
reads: 96 %
